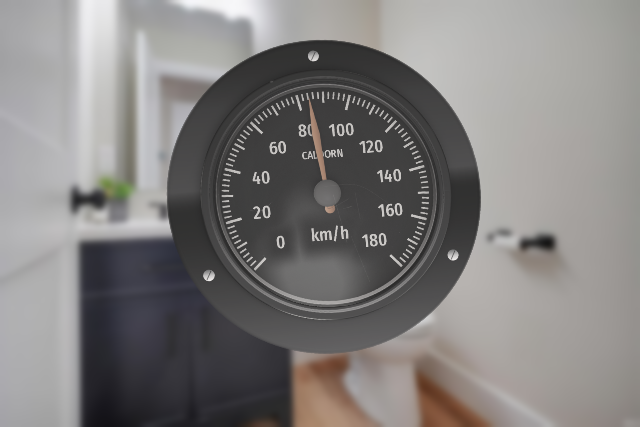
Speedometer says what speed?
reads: 84 km/h
